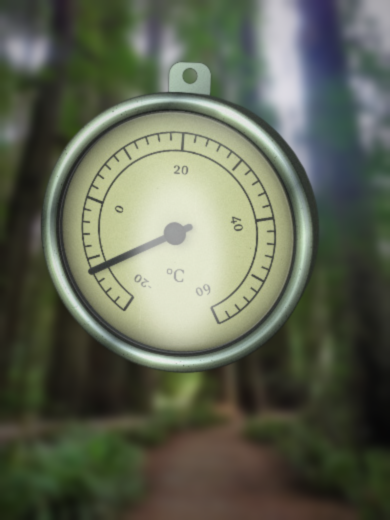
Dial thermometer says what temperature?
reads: -12 °C
